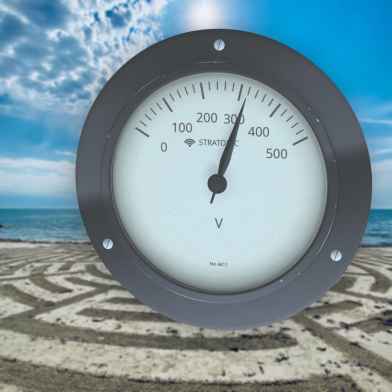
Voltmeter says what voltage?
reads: 320 V
